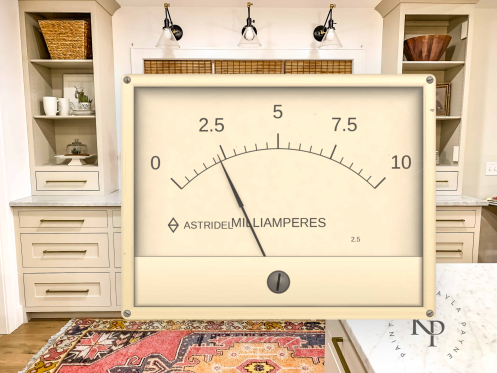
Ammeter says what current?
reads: 2.25 mA
